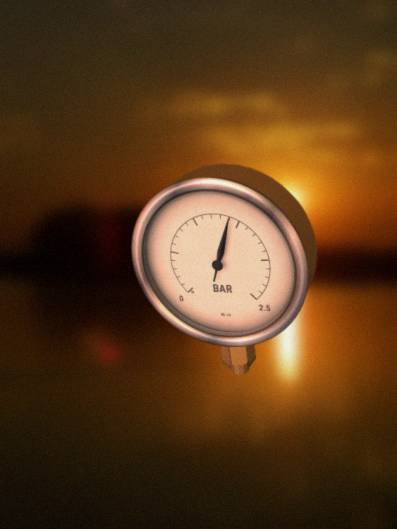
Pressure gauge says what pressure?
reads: 1.4 bar
